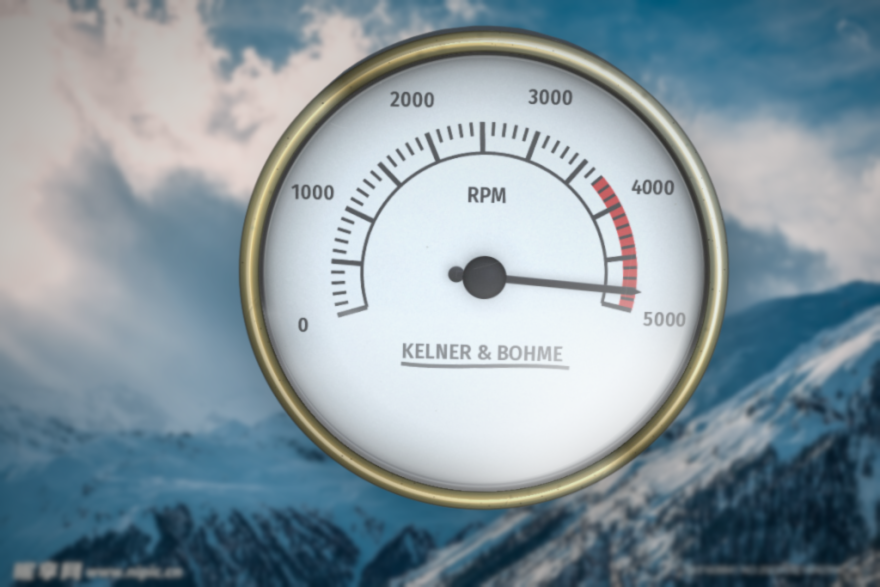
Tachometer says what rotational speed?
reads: 4800 rpm
